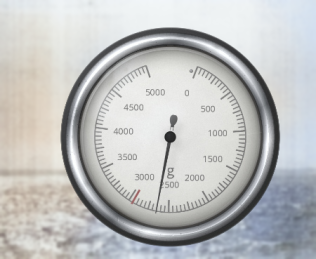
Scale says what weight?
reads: 2650 g
